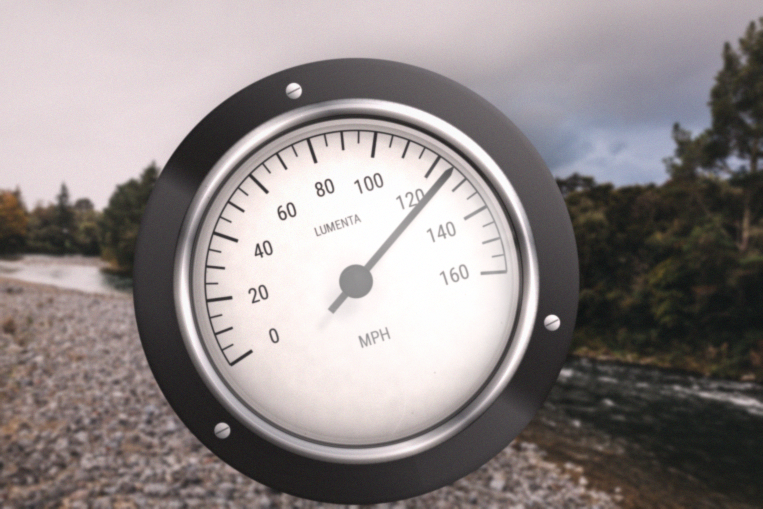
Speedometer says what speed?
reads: 125 mph
